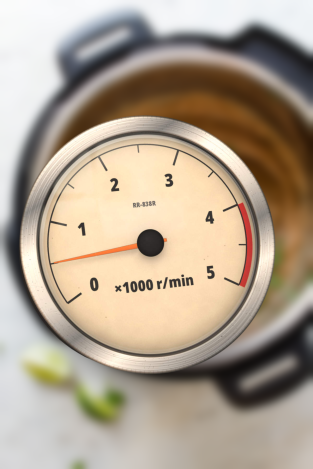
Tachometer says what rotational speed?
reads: 500 rpm
